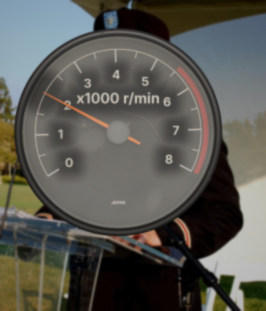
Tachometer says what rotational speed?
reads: 2000 rpm
